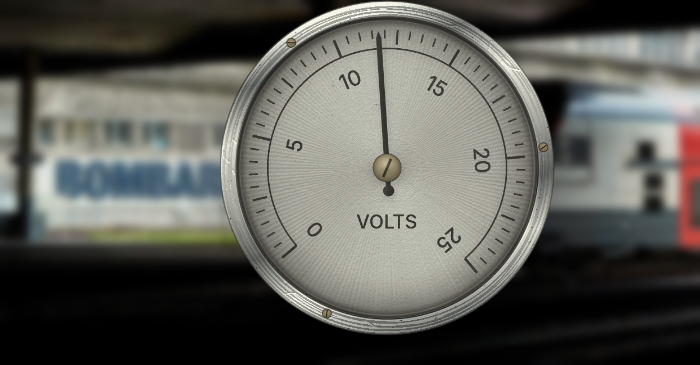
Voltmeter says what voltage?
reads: 11.75 V
